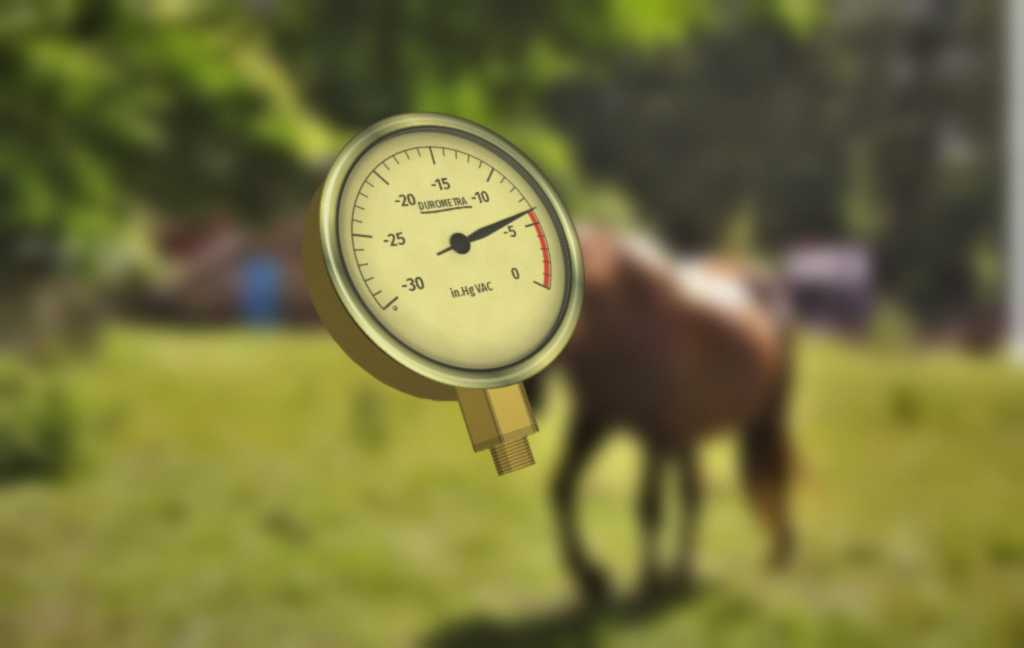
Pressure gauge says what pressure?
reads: -6 inHg
